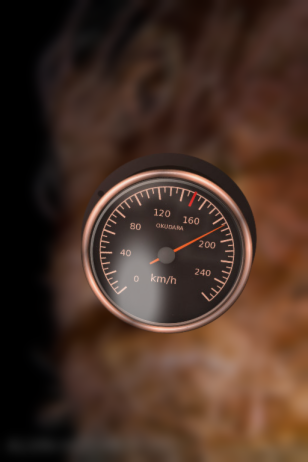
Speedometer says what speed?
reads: 185 km/h
